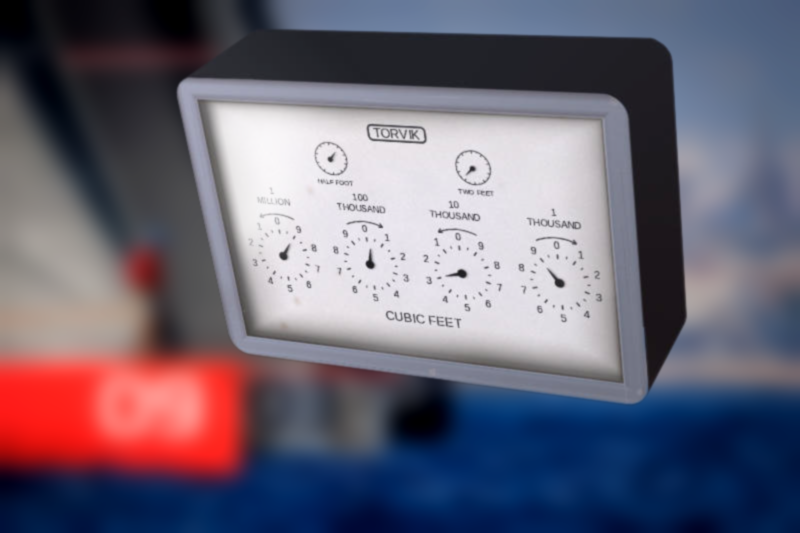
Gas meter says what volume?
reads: 902900 ft³
